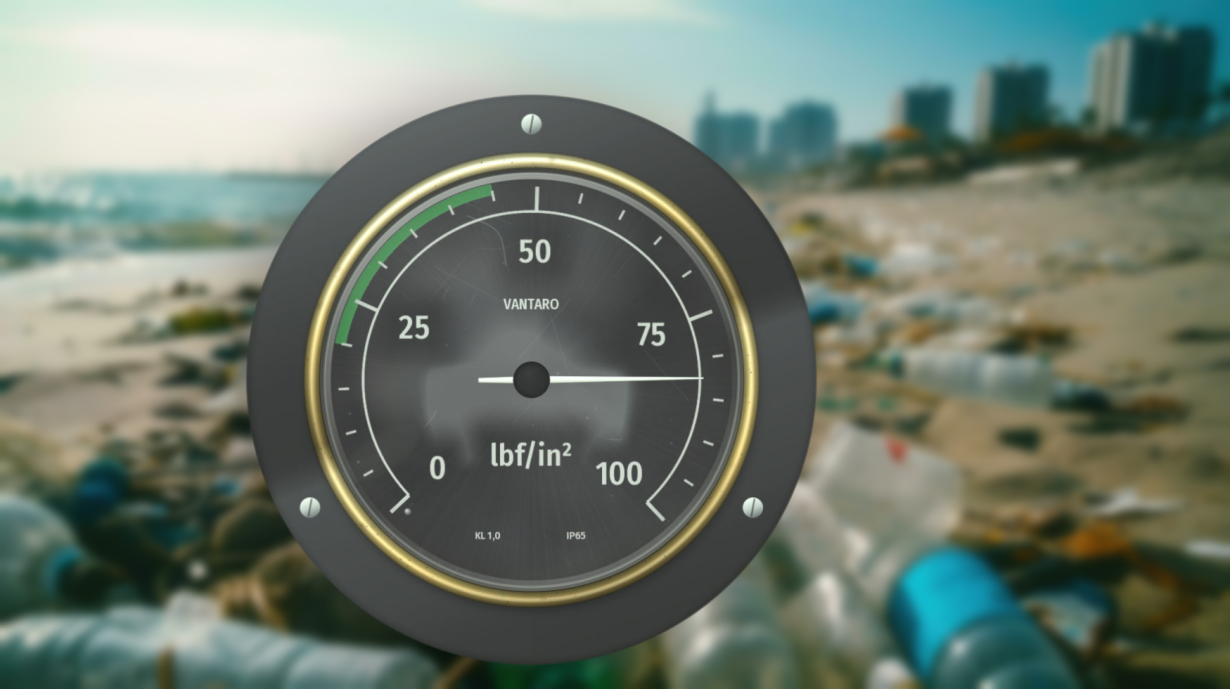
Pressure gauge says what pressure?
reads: 82.5 psi
